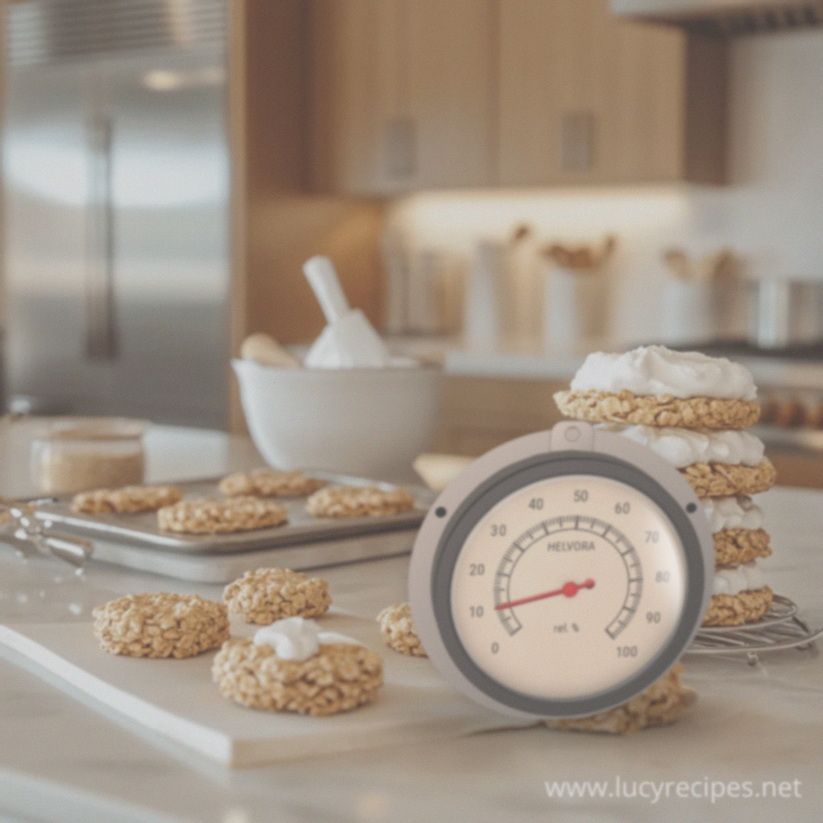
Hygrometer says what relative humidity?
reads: 10 %
